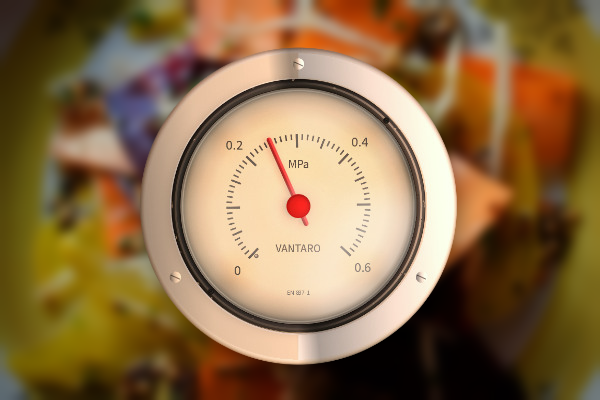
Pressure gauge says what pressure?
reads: 0.25 MPa
